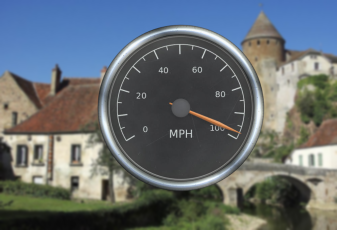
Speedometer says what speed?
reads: 97.5 mph
